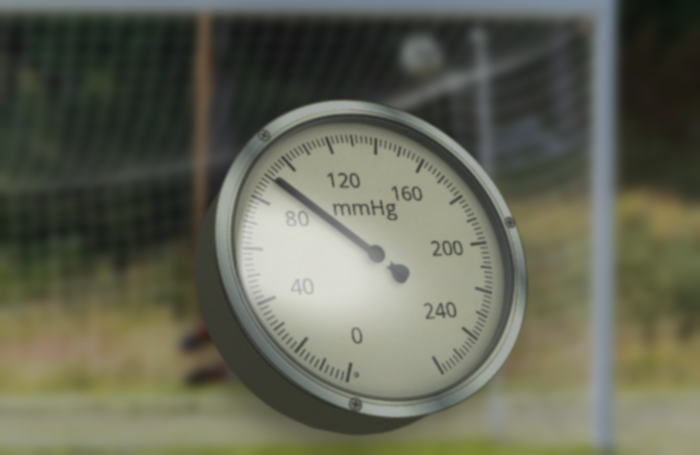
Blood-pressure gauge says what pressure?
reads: 90 mmHg
